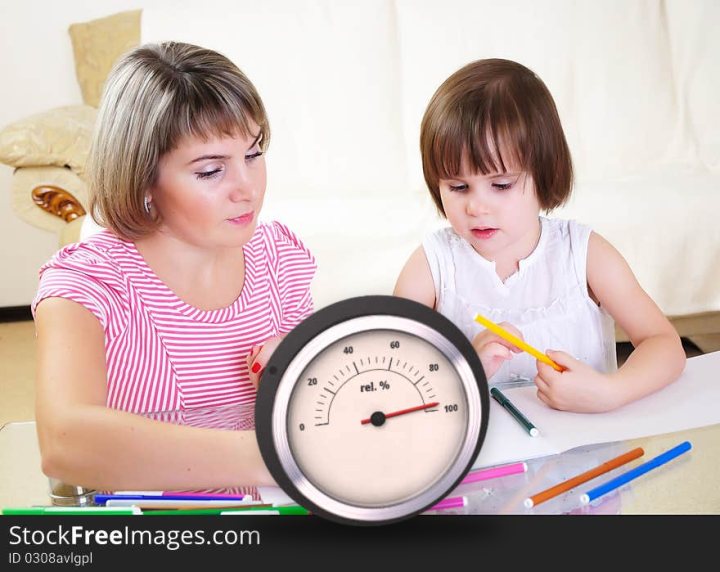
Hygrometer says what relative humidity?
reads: 96 %
